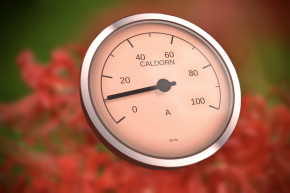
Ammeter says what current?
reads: 10 A
